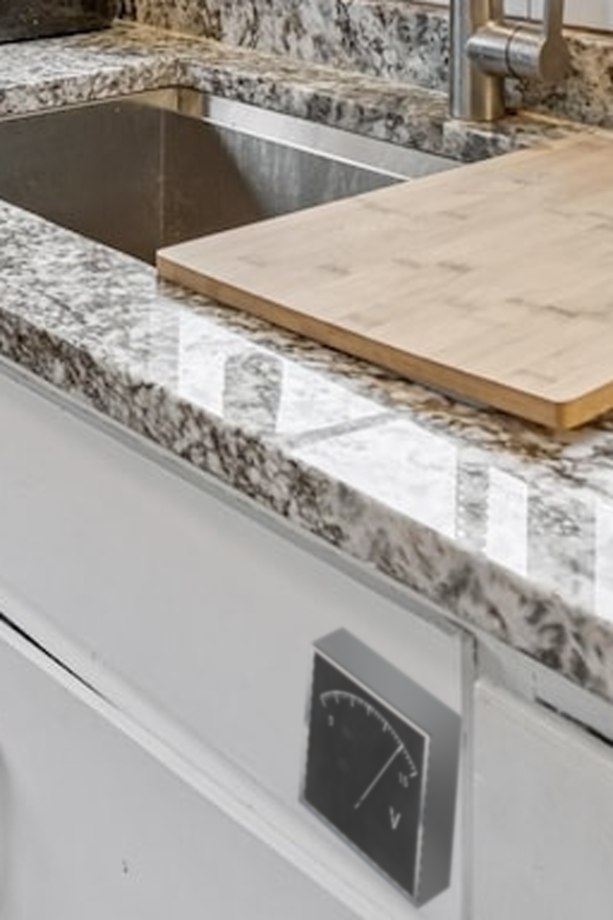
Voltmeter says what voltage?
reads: 12.5 V
